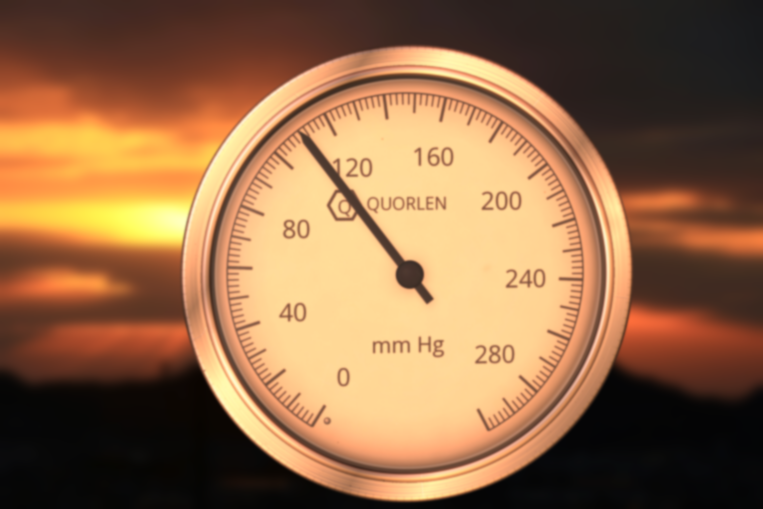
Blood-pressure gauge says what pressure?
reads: 110 mmHg
